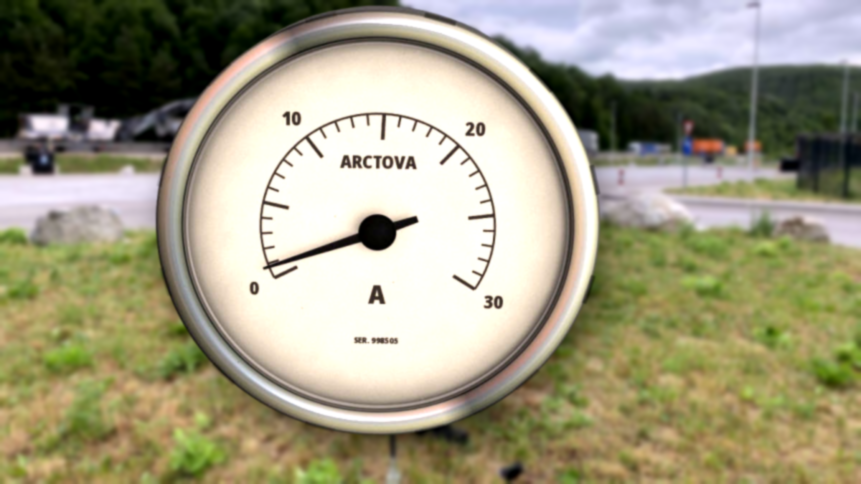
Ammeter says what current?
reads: 1 A
